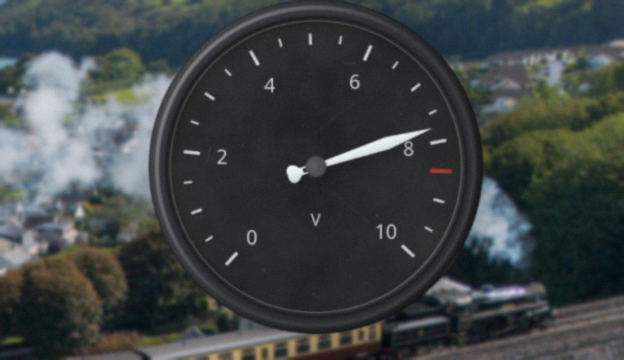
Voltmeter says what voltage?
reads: 7.75 V
